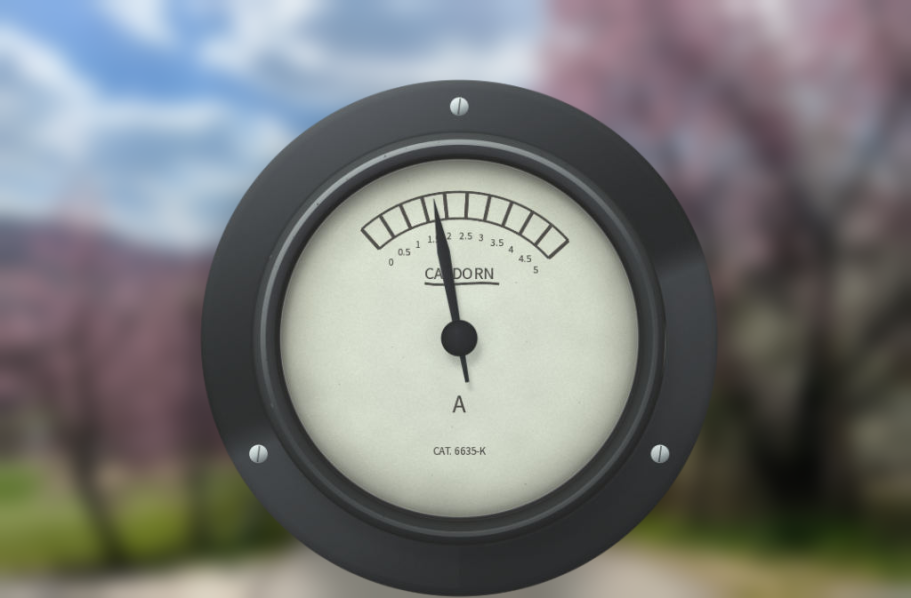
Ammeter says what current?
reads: 1.75 A
